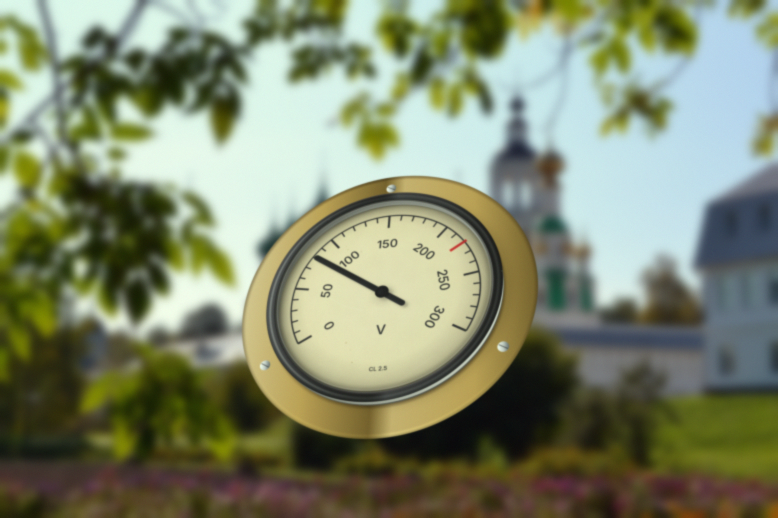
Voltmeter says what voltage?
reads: 80 V
